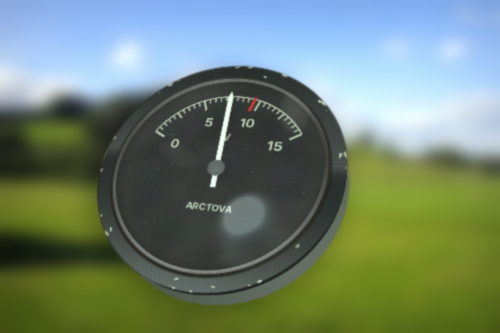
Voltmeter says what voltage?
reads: 7.5 V
